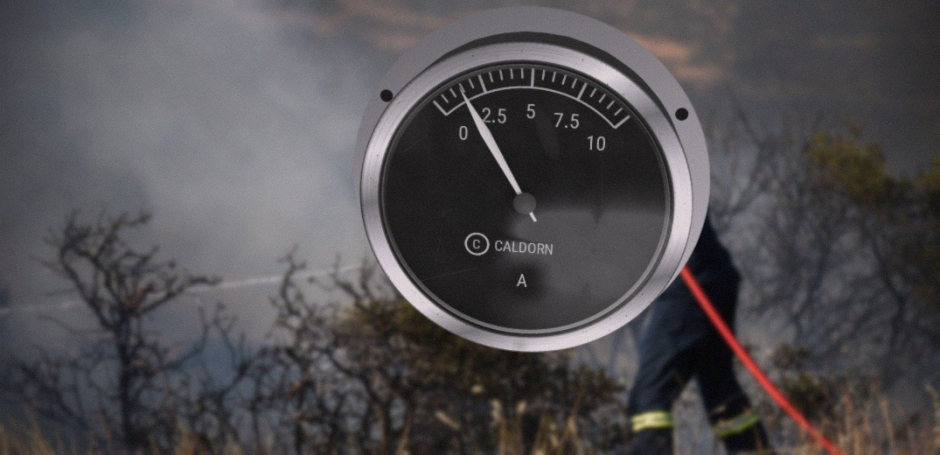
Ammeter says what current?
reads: 1.5 A
